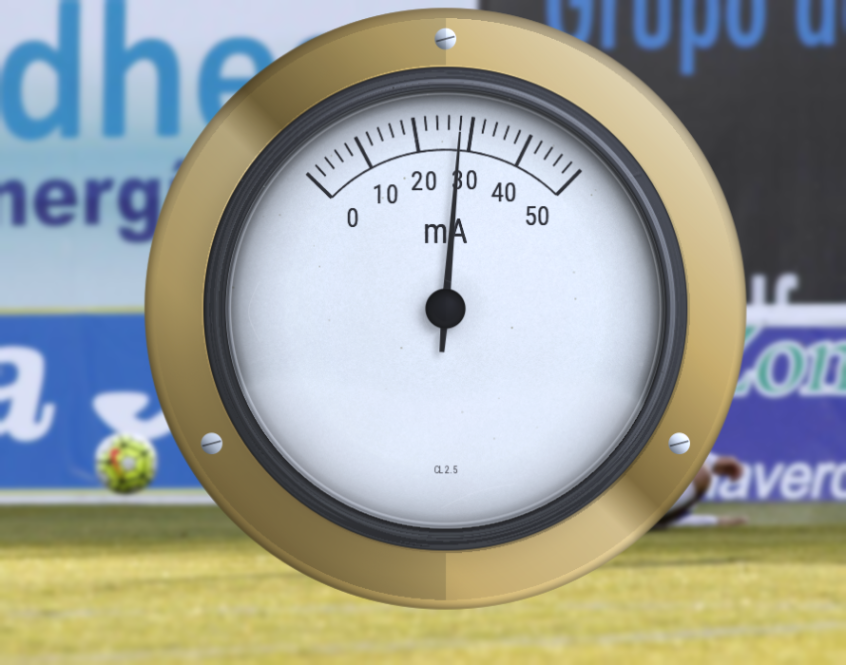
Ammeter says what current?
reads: 28 mA
